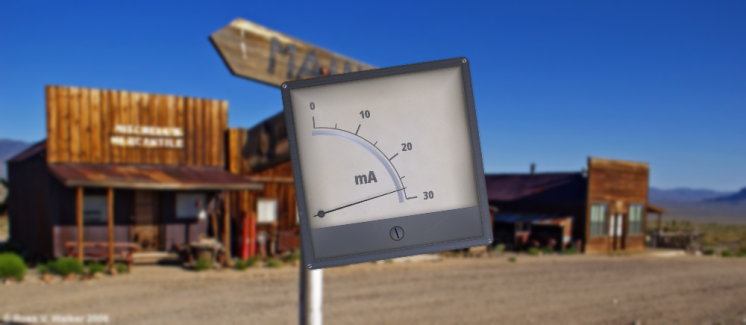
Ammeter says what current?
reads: 27.5 mA
